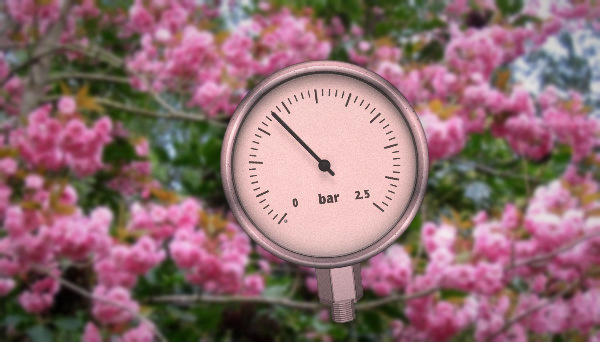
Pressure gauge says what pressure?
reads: 0.9 bar
